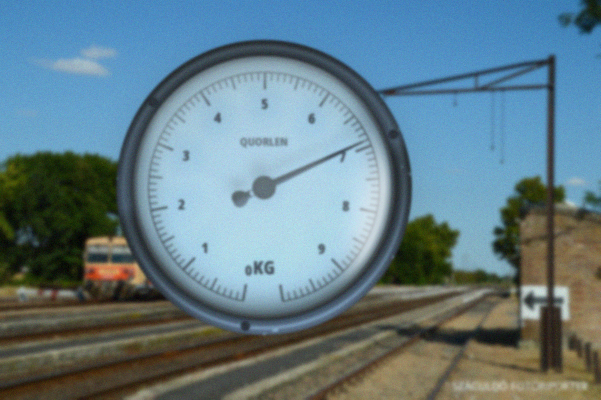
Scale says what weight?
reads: 6.9 kg
